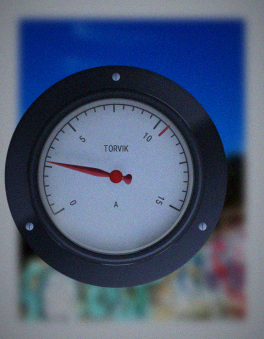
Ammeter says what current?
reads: 2.75 A
